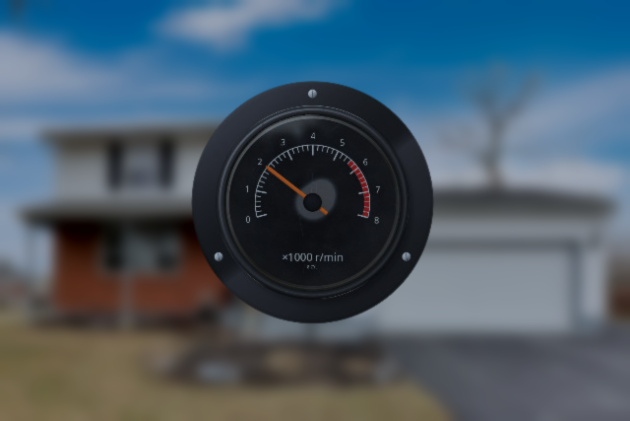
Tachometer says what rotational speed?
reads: 2000 rpm
